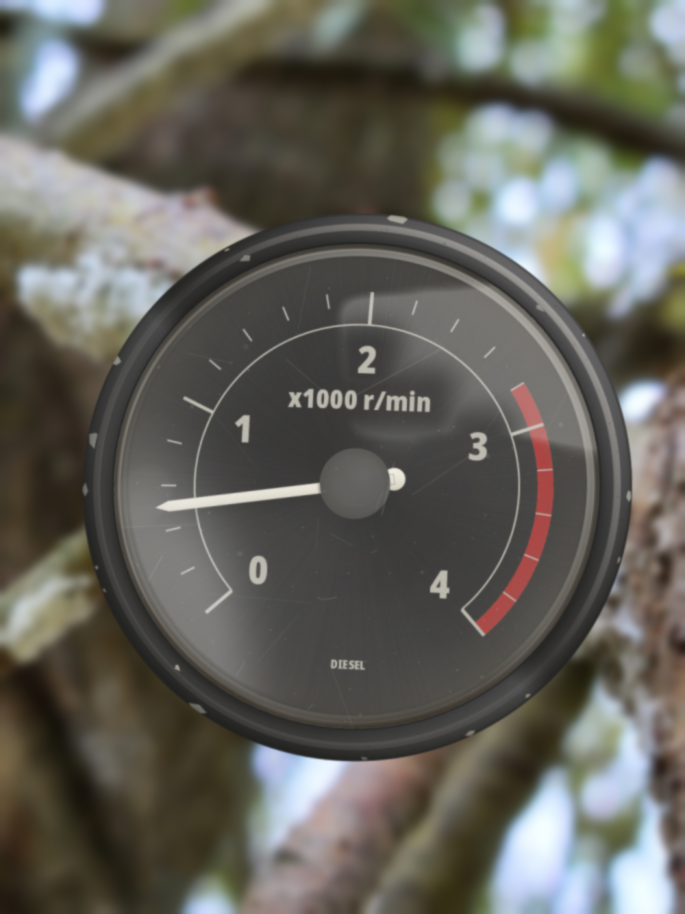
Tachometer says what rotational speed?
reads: 500 rpm
